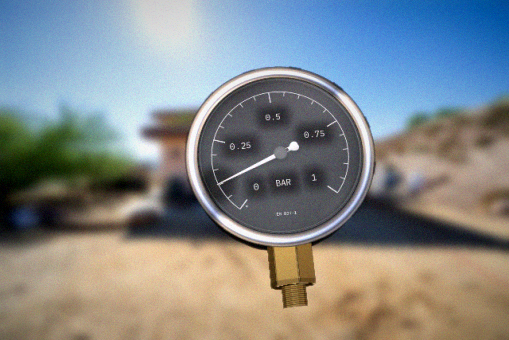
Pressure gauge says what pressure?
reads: 0.1 bar
